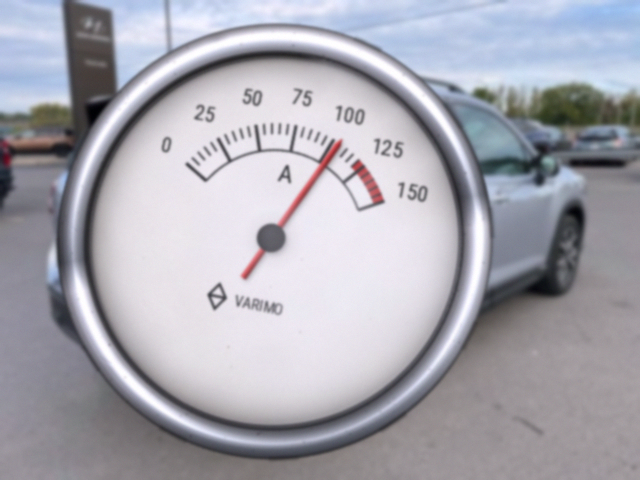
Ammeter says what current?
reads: 105 A
